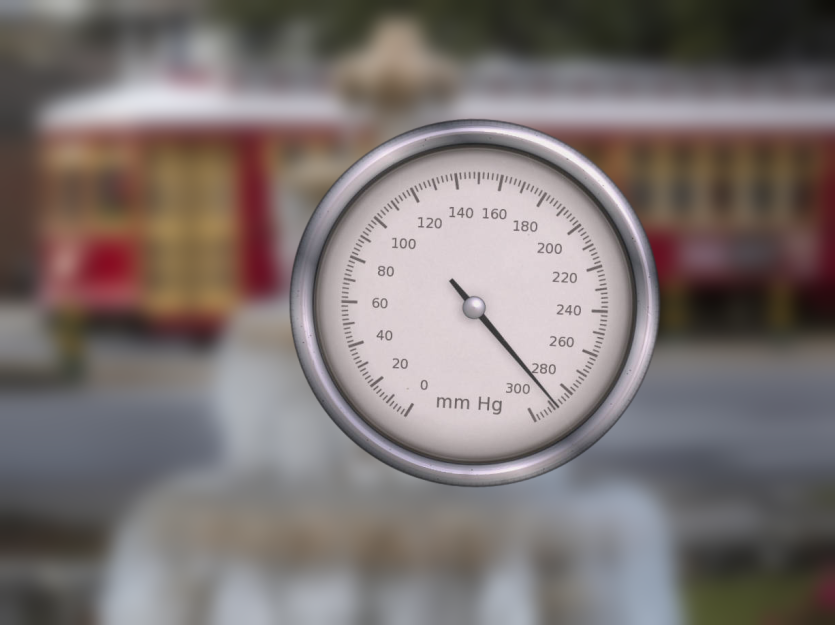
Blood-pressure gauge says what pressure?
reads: 288 mmHg
